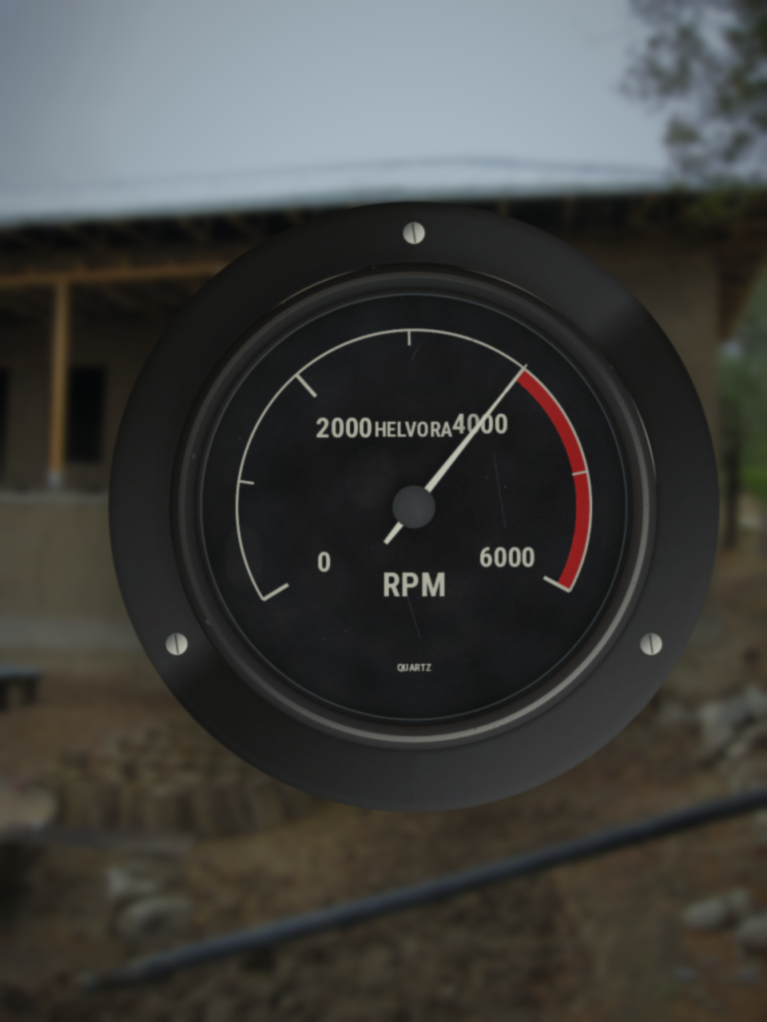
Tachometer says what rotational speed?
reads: 4000 rpm
